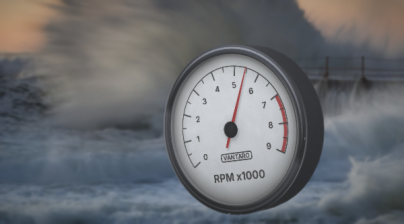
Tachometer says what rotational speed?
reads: 5500 rpm
